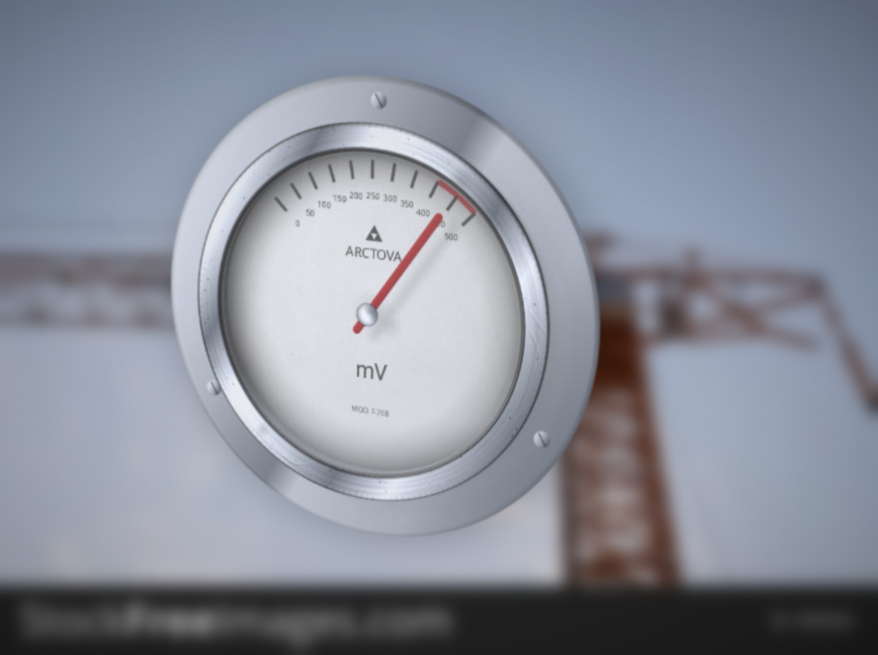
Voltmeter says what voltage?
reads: 450 mV
